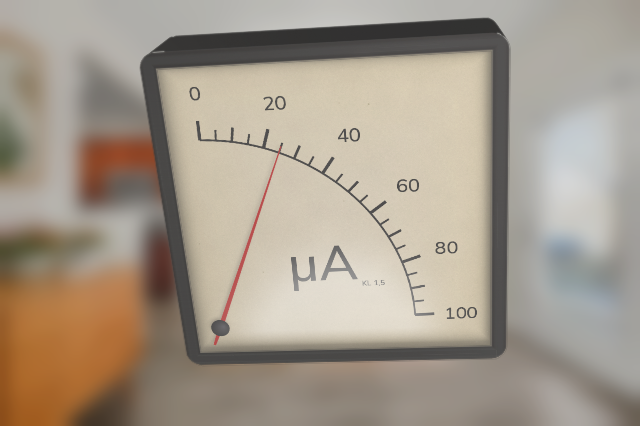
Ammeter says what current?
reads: 25 µA
